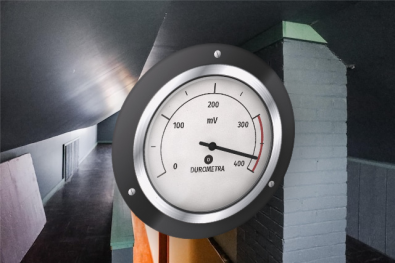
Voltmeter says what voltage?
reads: 375 mV
